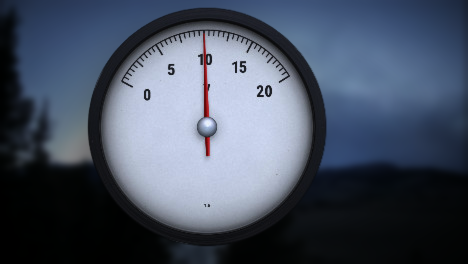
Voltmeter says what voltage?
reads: 10 V
